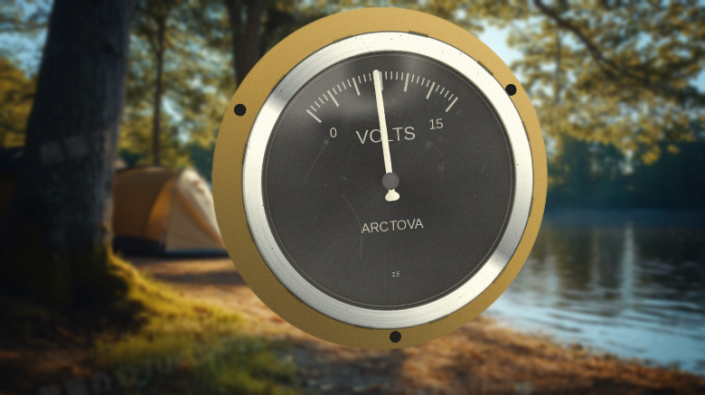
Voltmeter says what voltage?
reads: 7 V
